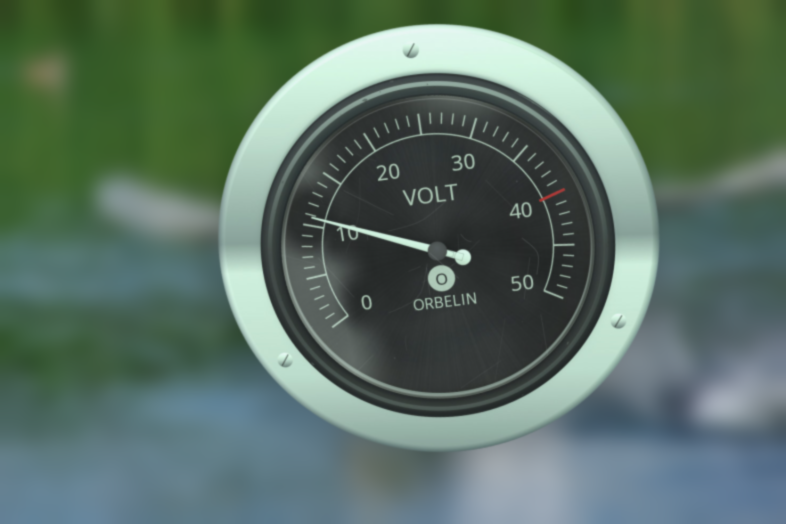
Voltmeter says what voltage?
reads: 11 V
